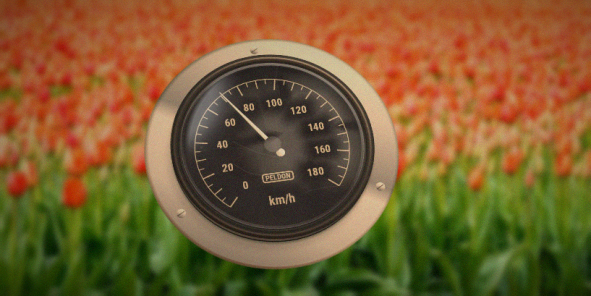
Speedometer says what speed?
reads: 70 km/h
